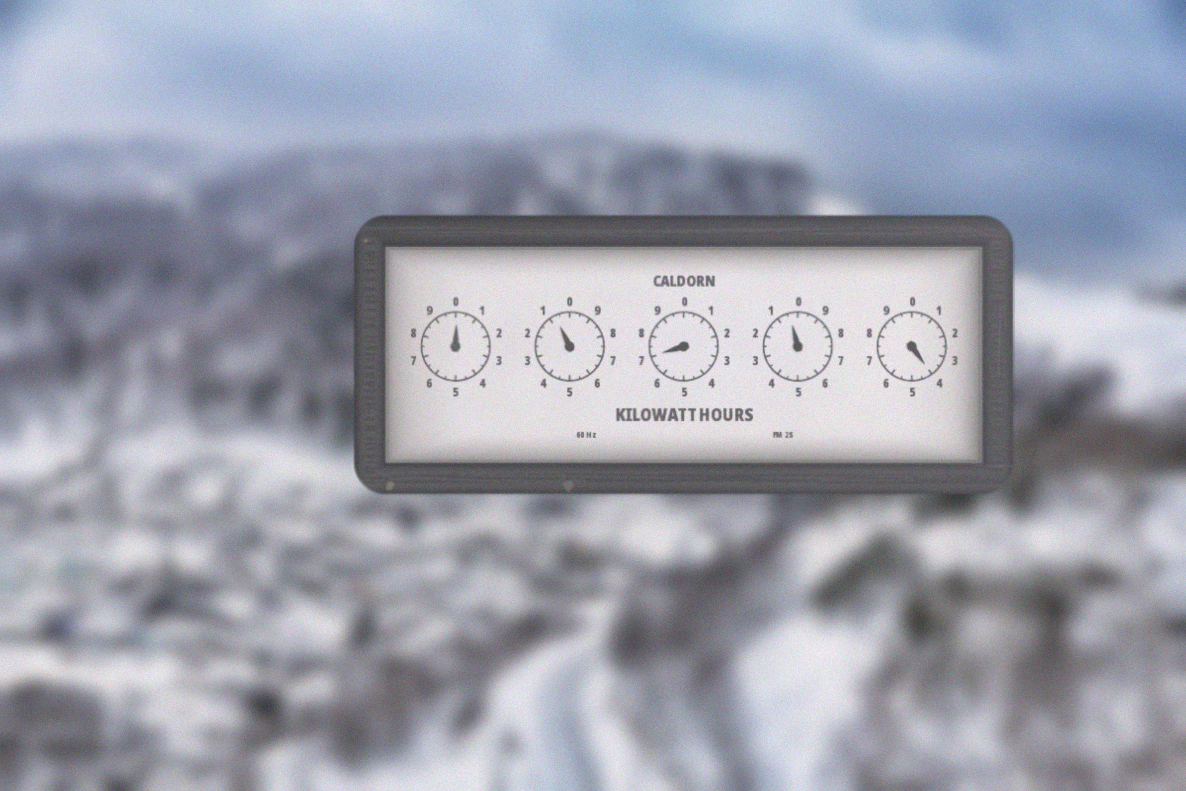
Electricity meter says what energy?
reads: 704 kWh
